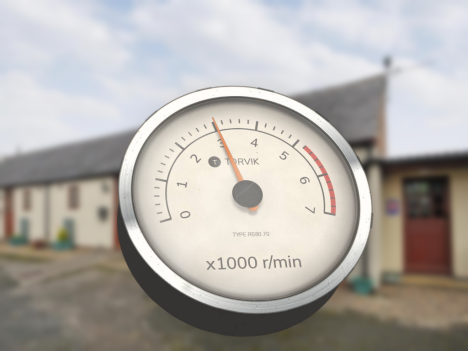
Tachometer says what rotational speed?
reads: 3000 rpm
